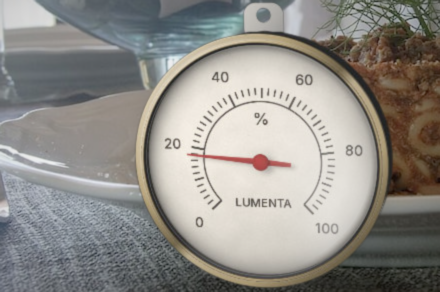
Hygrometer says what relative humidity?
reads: 18 %
